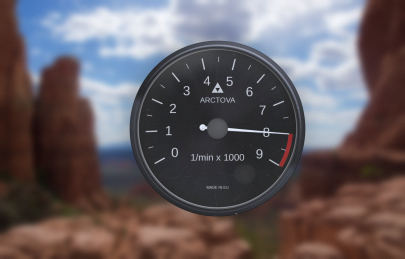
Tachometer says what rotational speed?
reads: 8000 rpm
